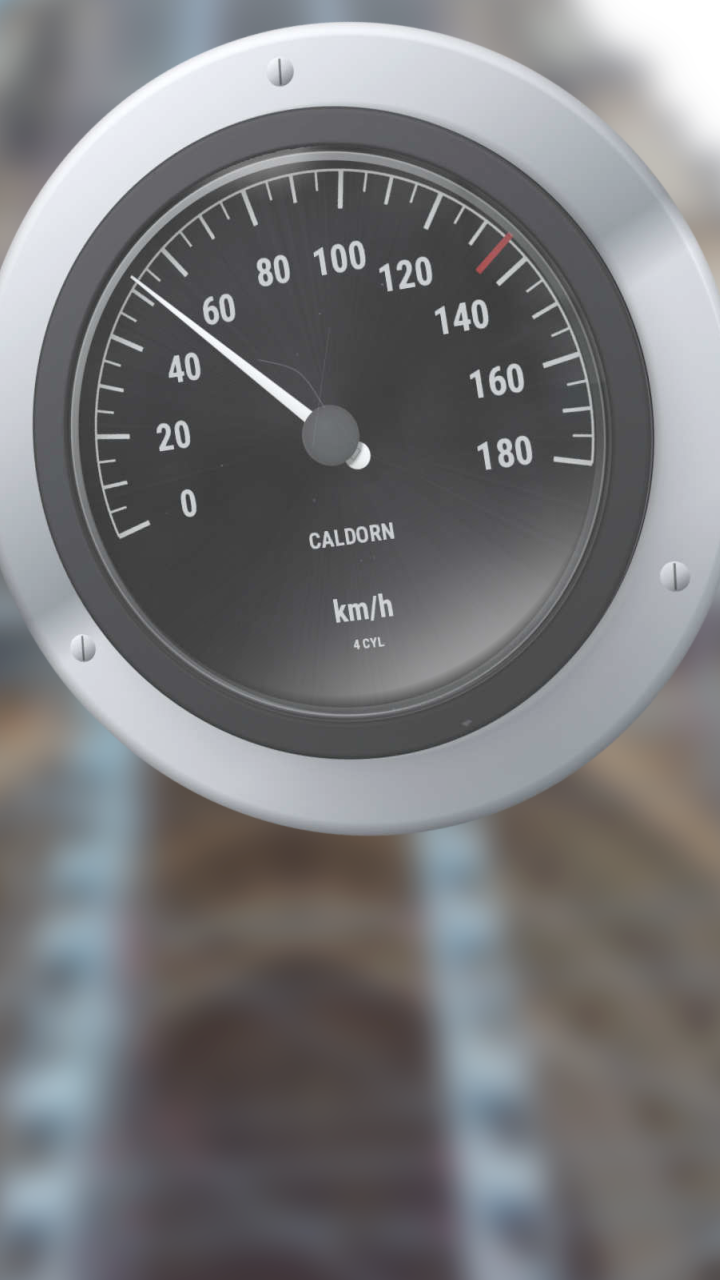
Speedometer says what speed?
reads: 52.5 km/h
